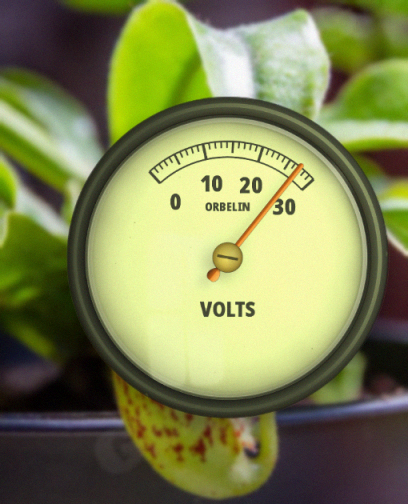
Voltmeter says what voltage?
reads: 27 V
